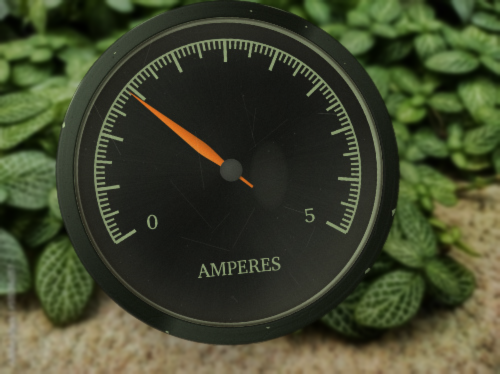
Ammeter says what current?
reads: 1.45 A
